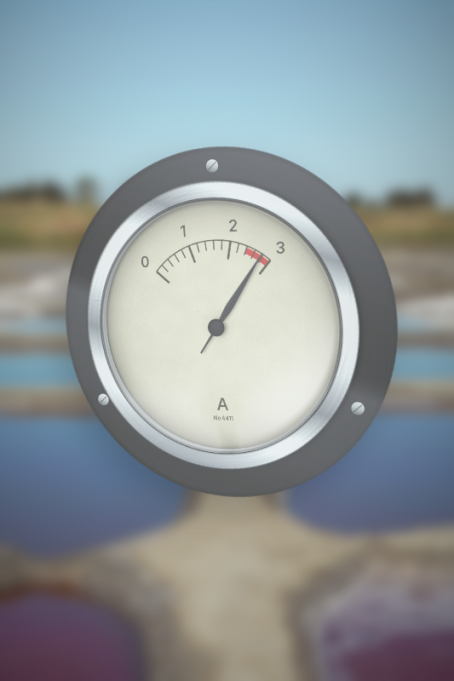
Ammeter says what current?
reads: 2.8 A
